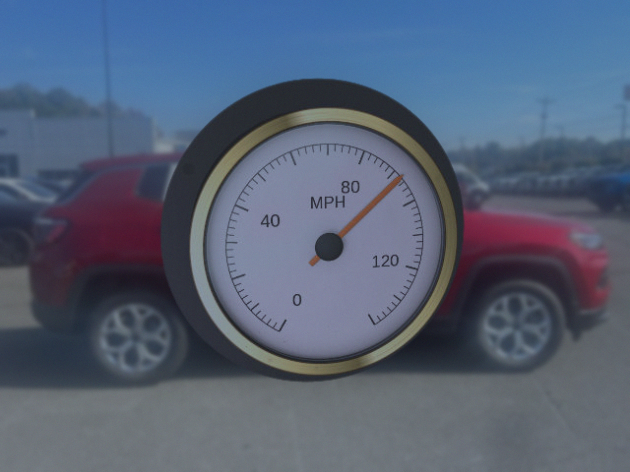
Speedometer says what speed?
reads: 92 mph
